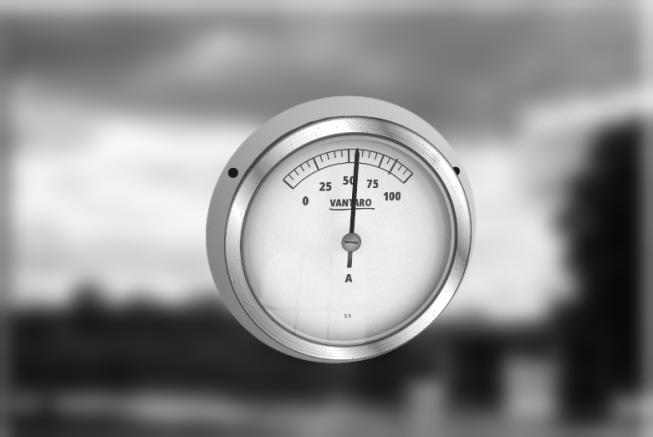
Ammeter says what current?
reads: 55 A
